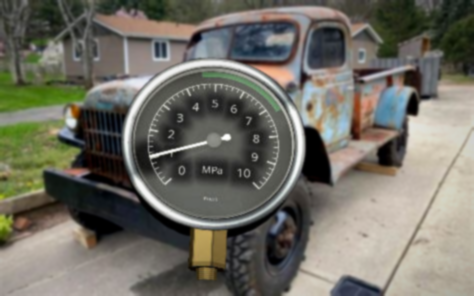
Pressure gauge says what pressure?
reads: 1 MPa
